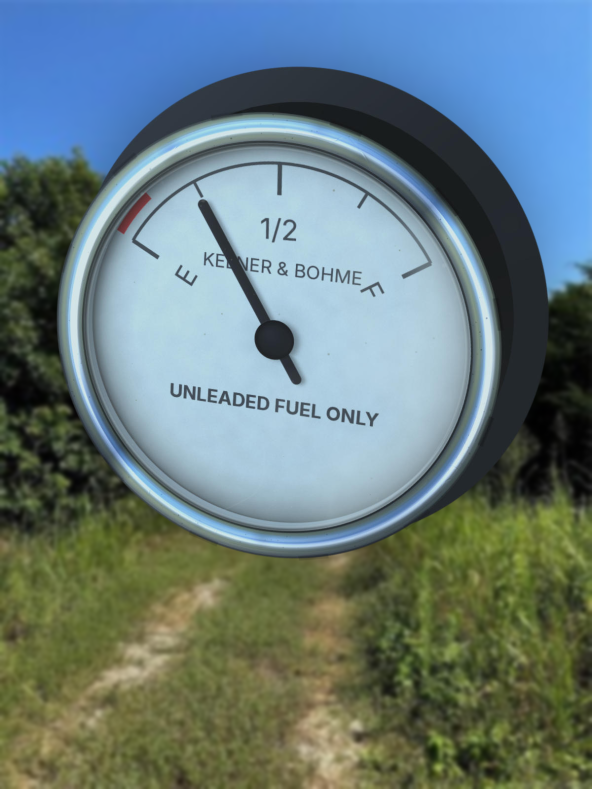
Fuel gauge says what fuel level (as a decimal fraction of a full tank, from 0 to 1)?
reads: 0.25
